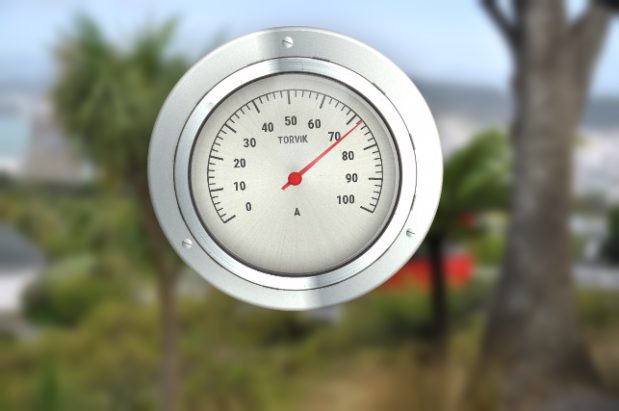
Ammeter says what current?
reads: 72 A
